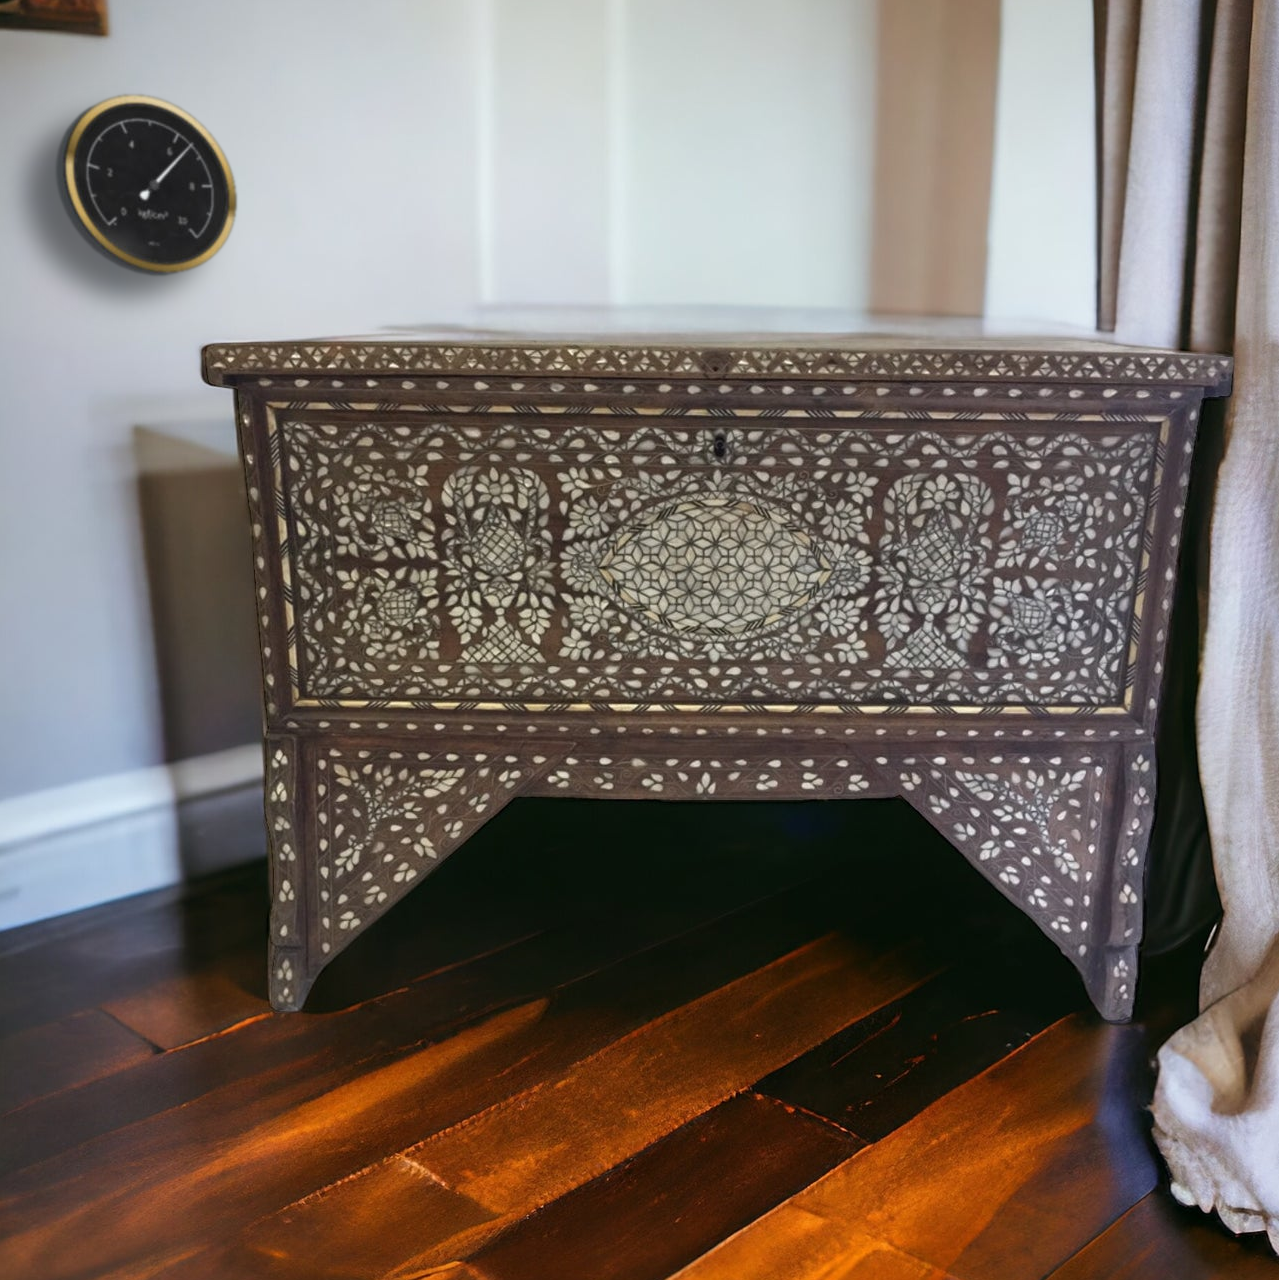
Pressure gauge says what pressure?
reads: 6.5 kg/cm²
